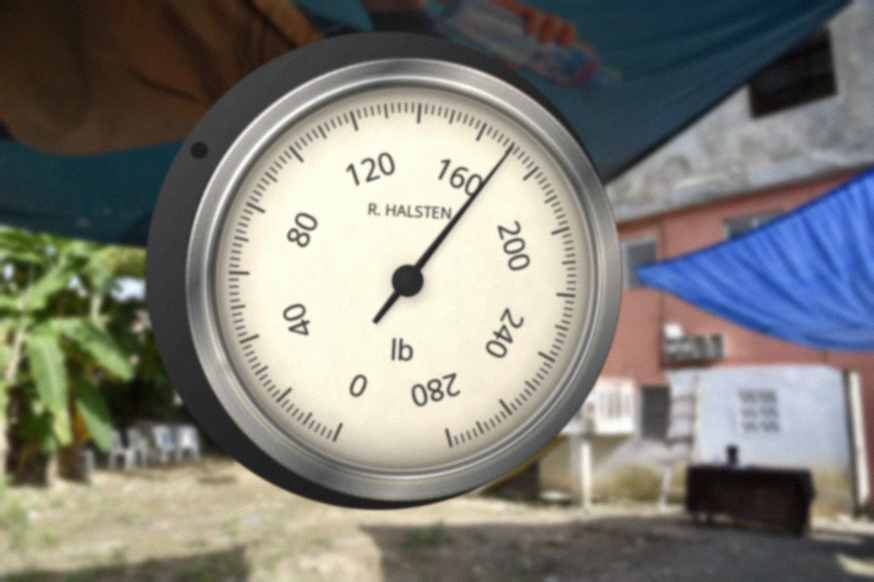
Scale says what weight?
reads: 170 lb
